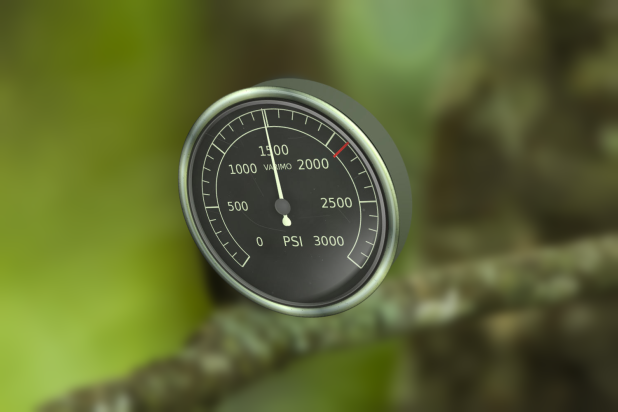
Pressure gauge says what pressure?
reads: 1500 psi
